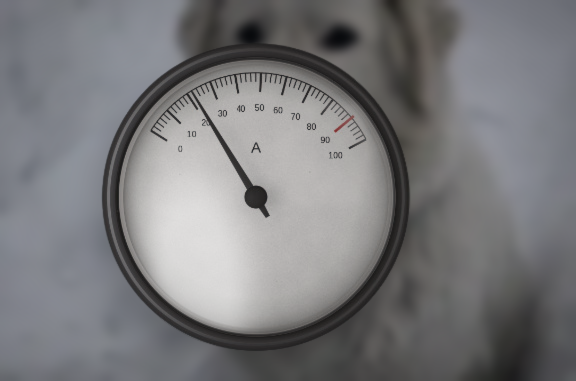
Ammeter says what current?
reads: 22 A
